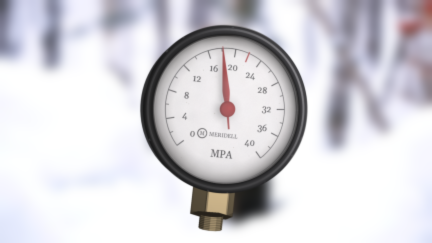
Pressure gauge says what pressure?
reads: 18 MPa
